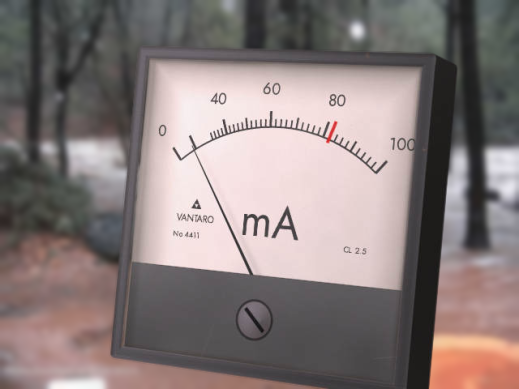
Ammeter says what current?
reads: 20 mA
